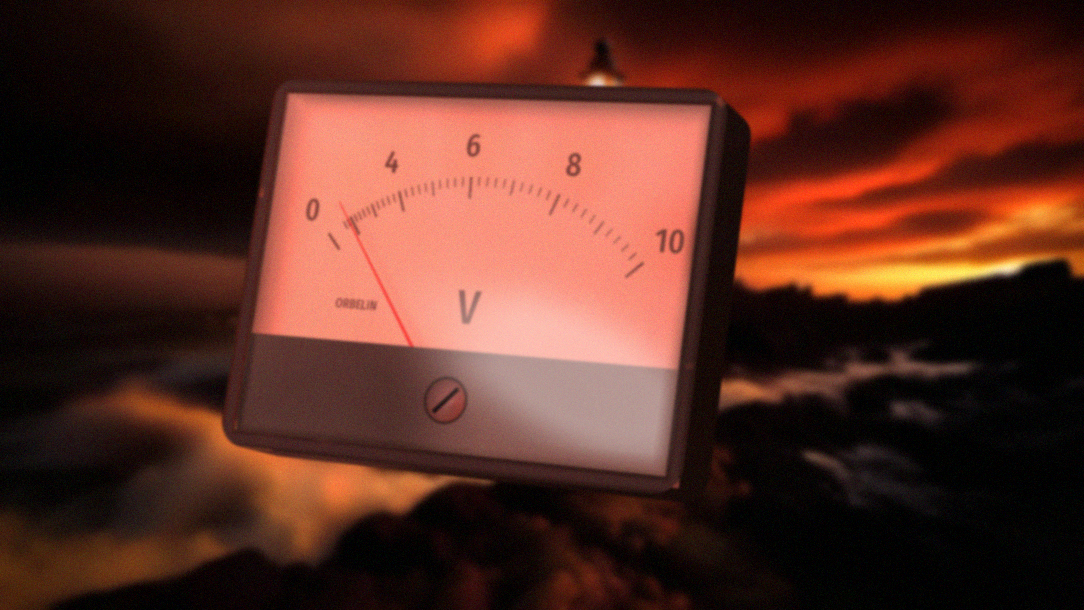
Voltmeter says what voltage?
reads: 2 V
